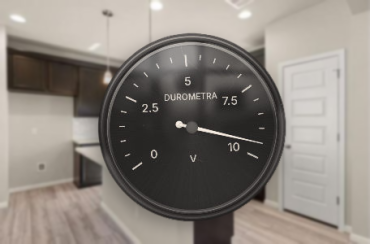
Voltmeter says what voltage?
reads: 9.5 V
